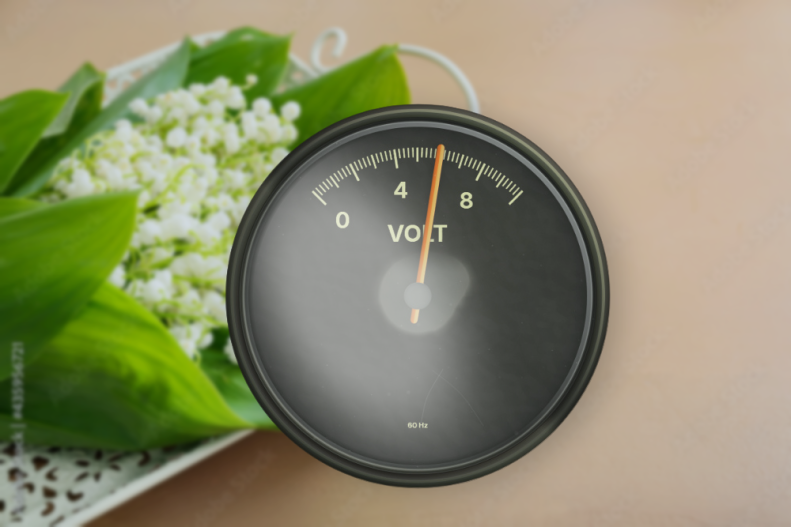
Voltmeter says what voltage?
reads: 6 V
